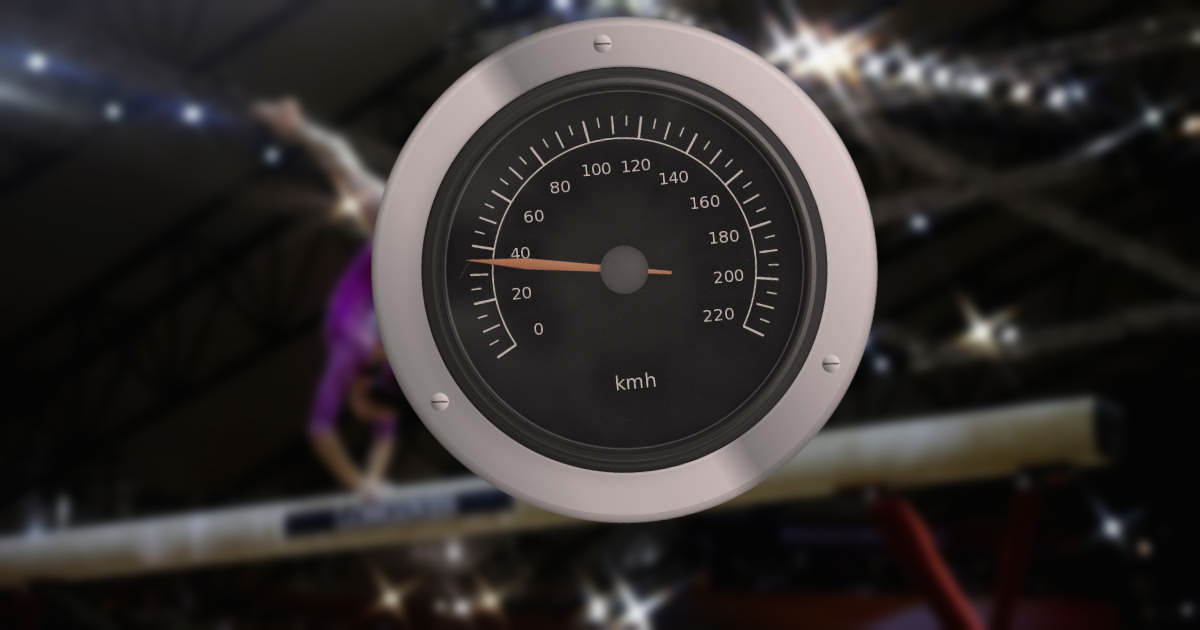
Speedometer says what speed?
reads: 35 km/h
